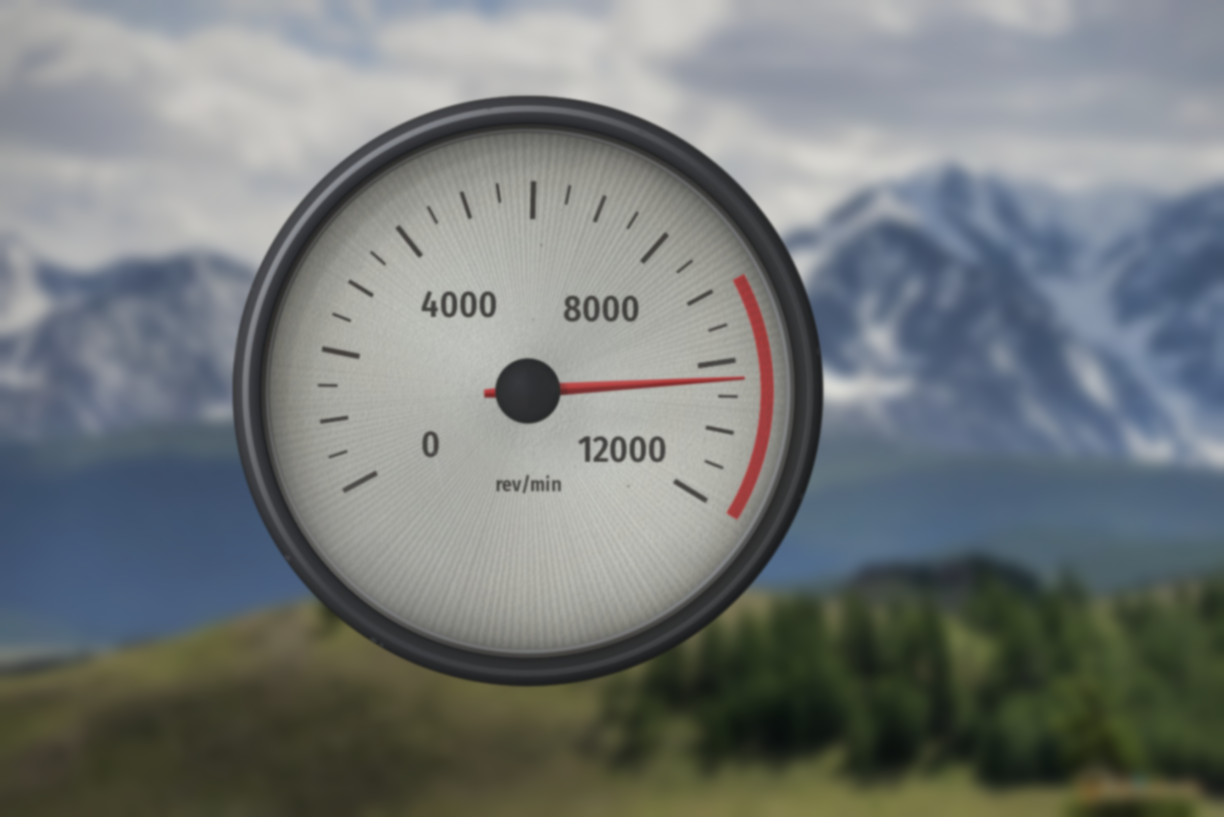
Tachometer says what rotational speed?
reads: 10250 rpm
